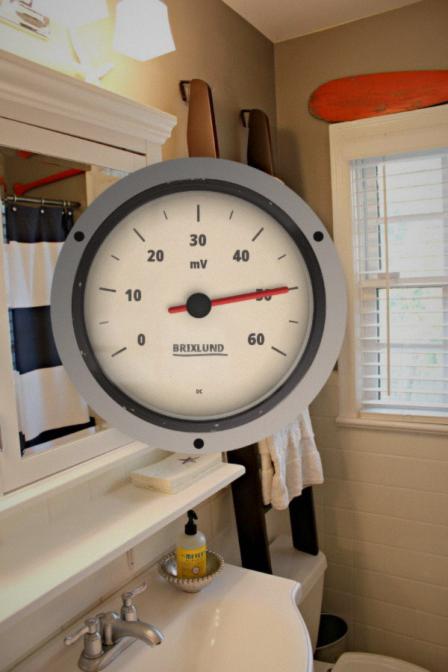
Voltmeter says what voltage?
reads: 50 mV
